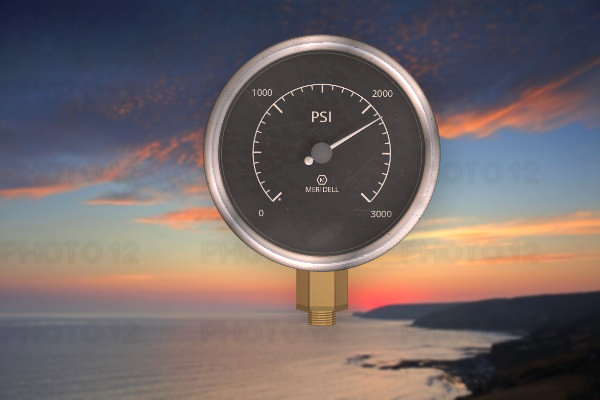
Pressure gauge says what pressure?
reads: 2150 psi
